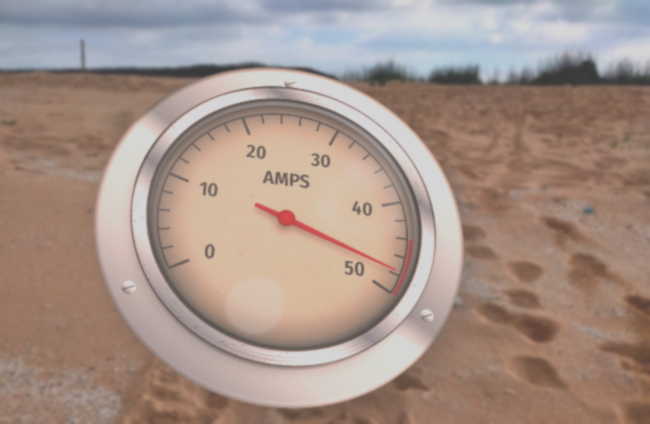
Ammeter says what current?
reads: 48 A
